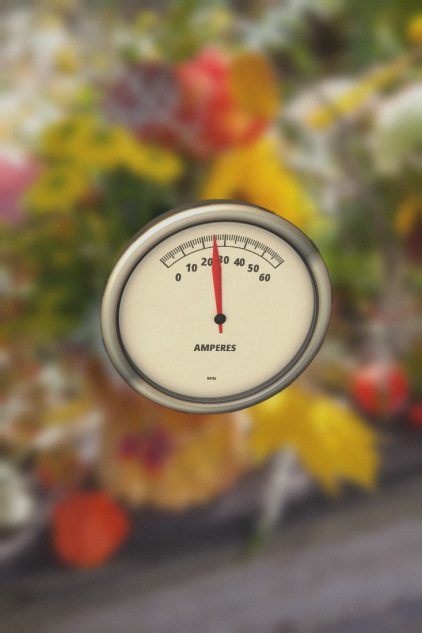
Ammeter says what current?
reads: 25 A
